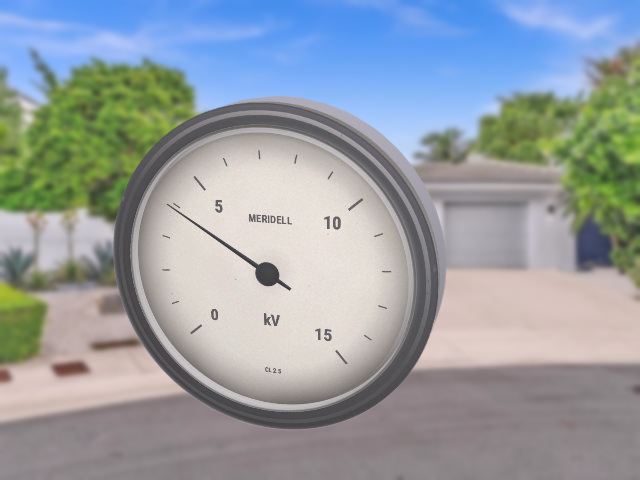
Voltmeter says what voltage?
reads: 4 kV
